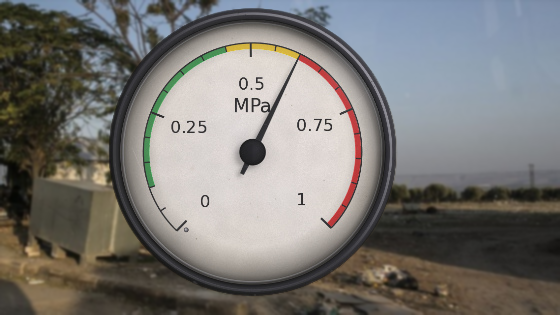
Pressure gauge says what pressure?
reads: 0.6 MPa
